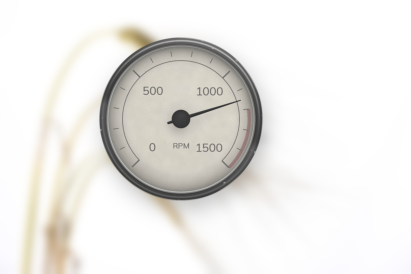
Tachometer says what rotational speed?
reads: 1150 rpm
